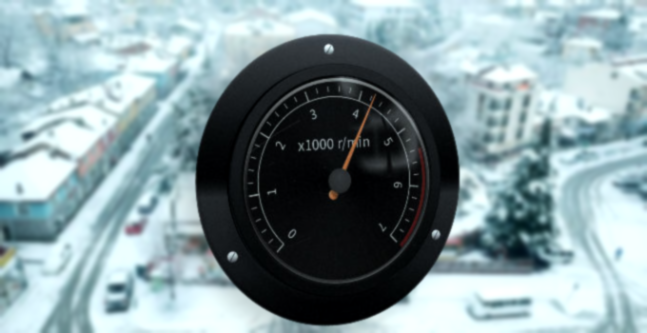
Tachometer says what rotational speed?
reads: 4200 rpm
